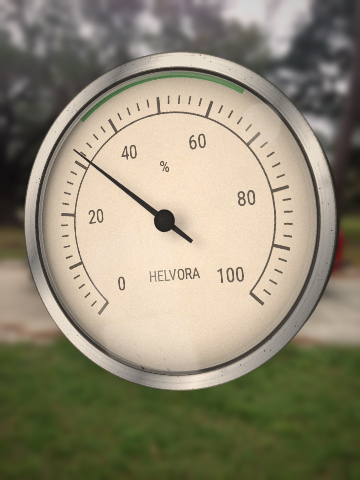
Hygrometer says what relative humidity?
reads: 32 %
